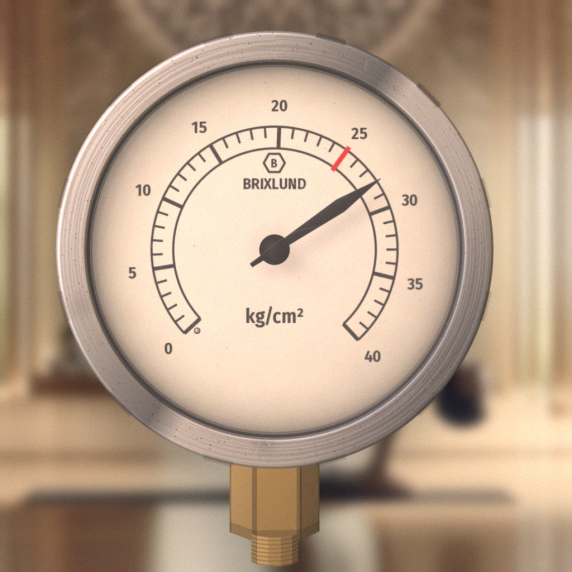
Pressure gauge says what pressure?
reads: 28 kg/cm²
